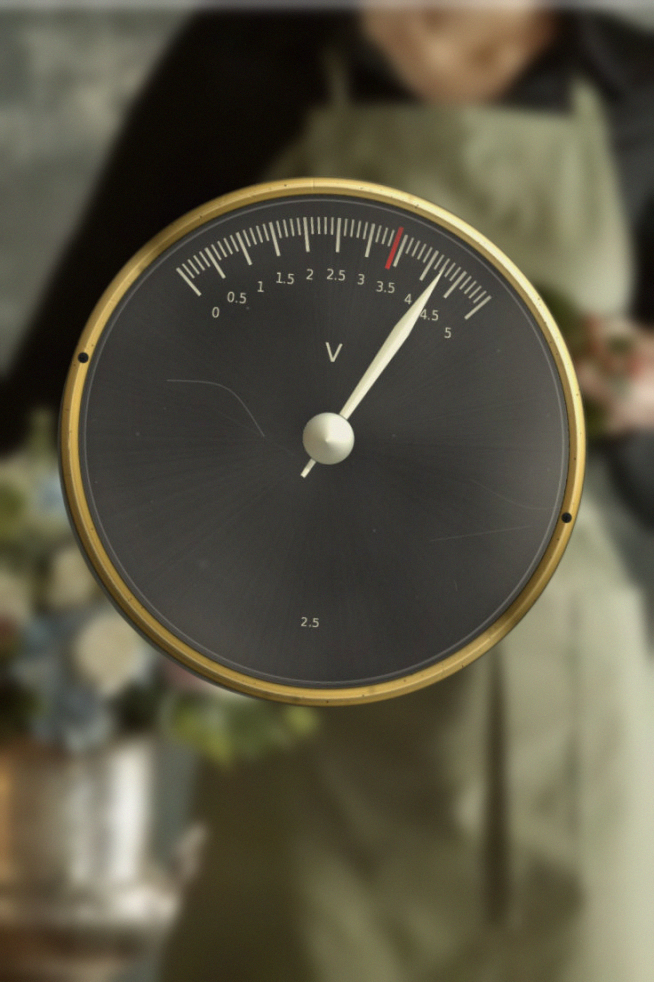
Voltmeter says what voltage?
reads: 4.2 V
